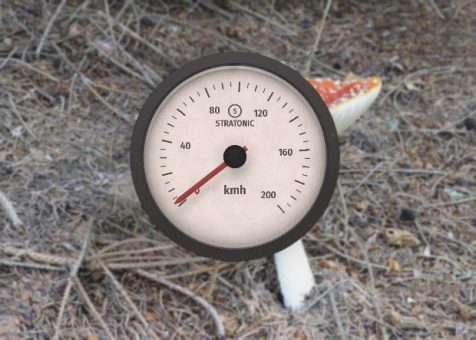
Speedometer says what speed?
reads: 2.5 km/h
